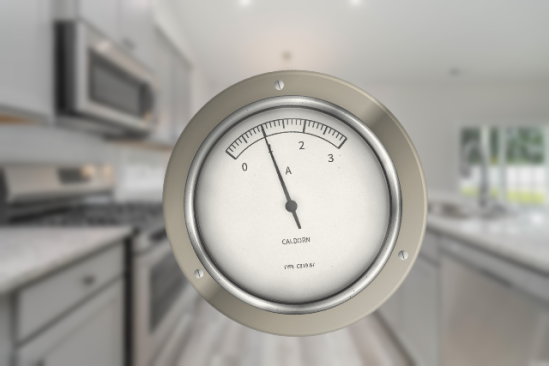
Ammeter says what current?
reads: 1 A
